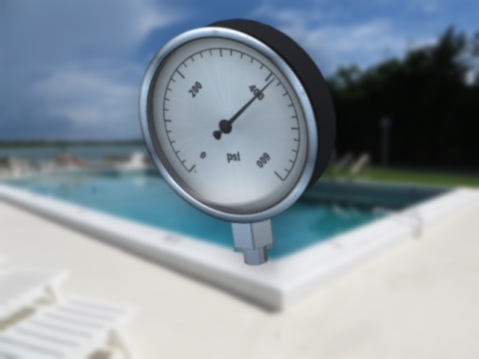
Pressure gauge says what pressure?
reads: 410 psi
